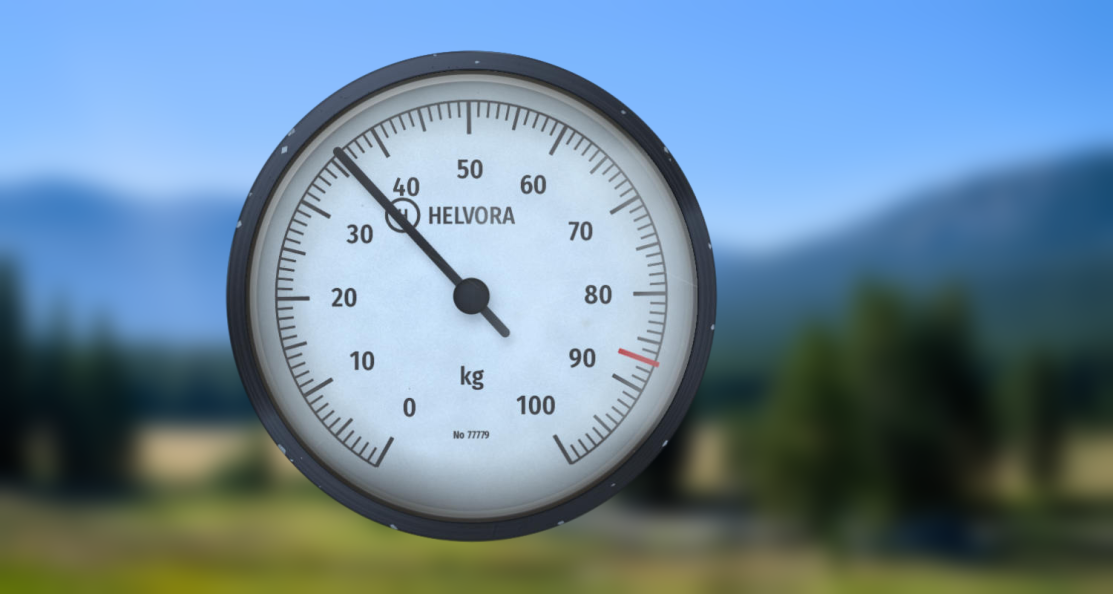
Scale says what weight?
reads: 36 kg
